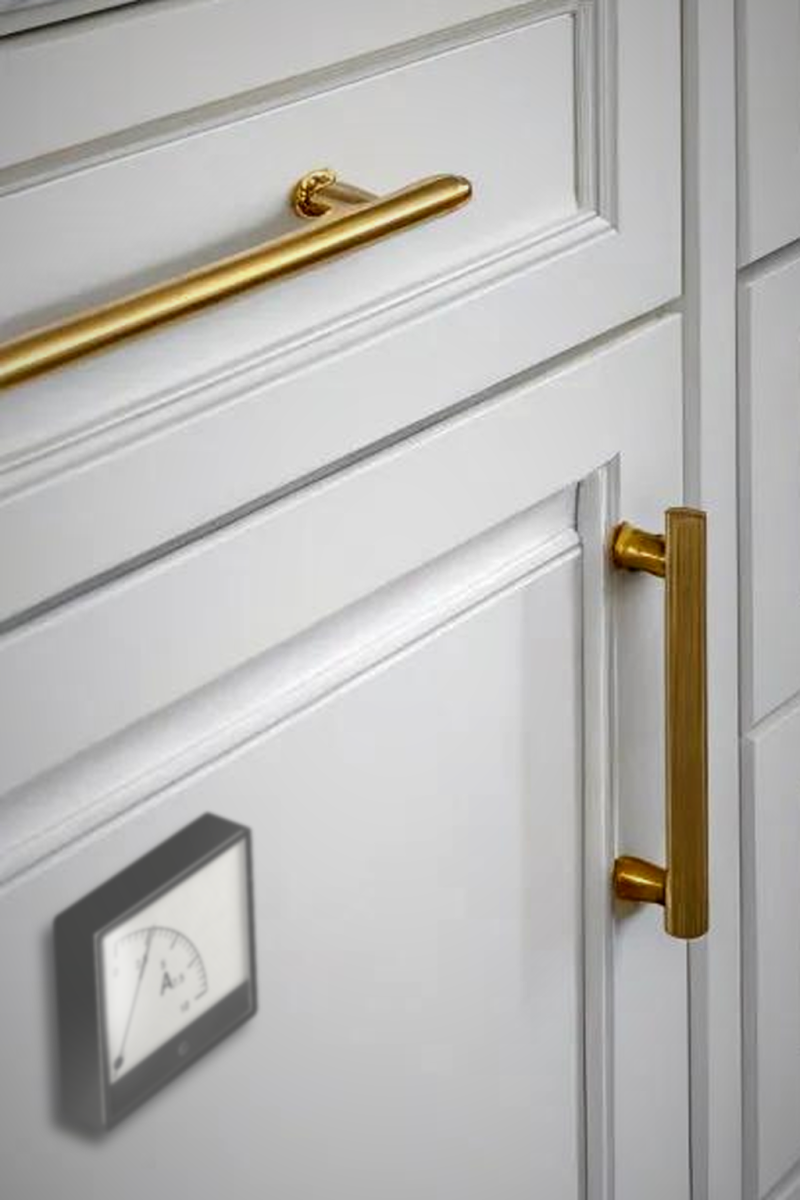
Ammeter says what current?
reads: 2.5 A
